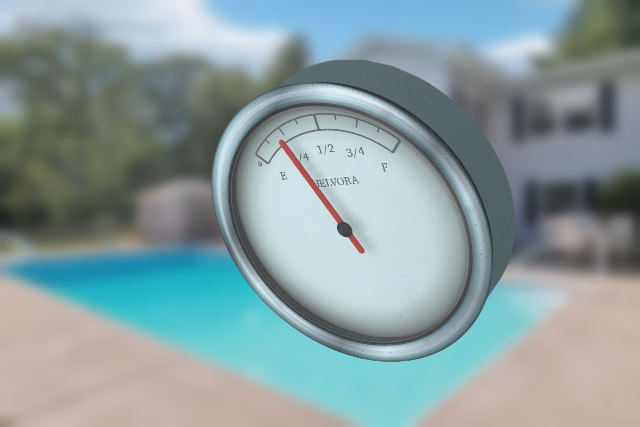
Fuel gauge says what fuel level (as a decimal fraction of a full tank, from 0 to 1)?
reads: 0.25
